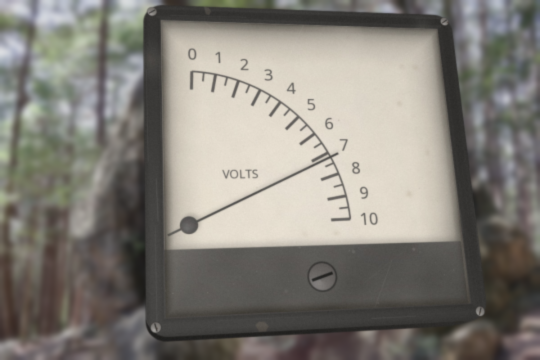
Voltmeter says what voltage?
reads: 7.25 V
